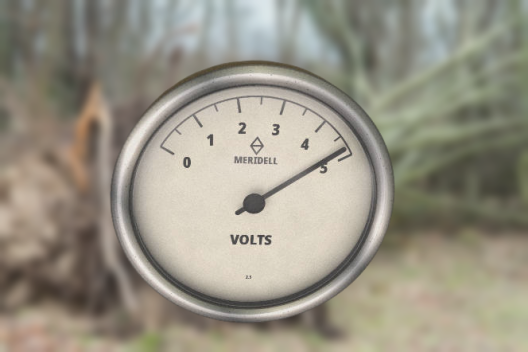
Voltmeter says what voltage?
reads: 4.75 V
